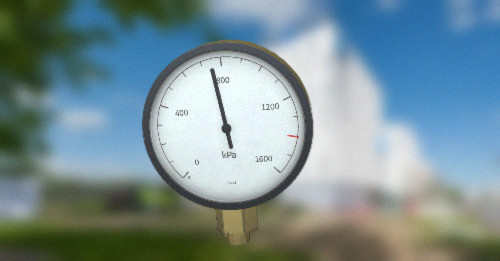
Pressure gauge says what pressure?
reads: 750 kPa
